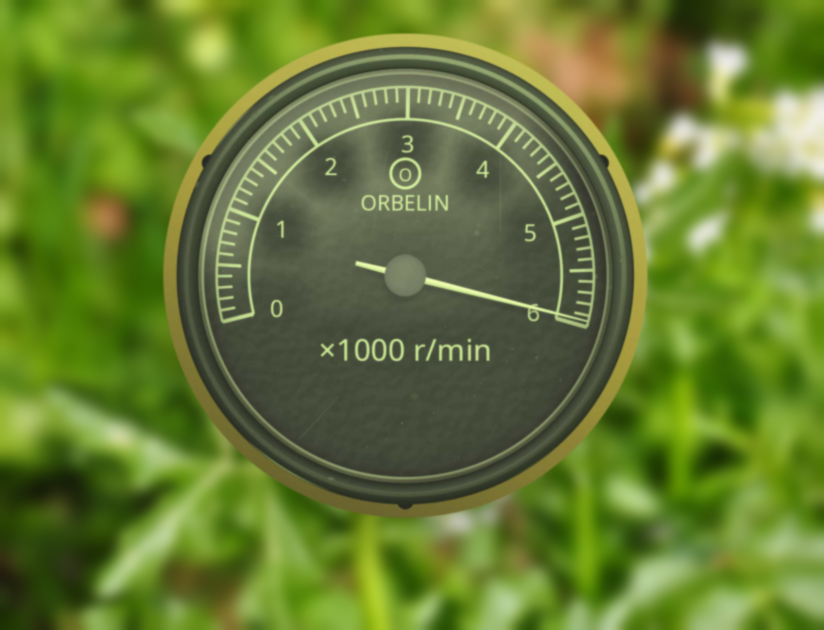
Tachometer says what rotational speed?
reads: 5950 rpm
